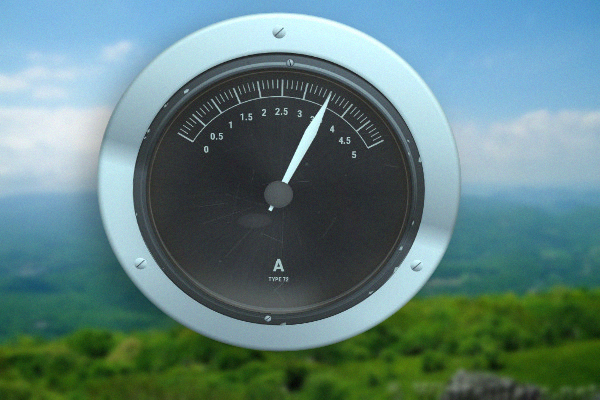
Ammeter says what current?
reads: 3.5 A
